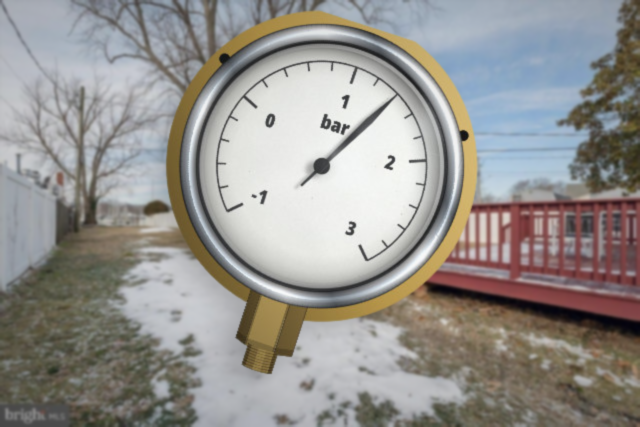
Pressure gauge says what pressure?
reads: 1.4 bar
